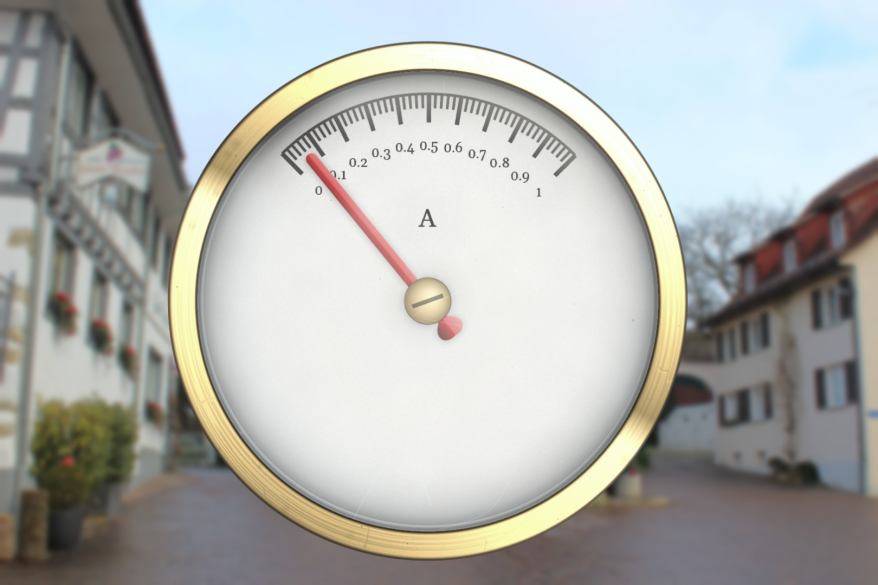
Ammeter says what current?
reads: 0.06 A
